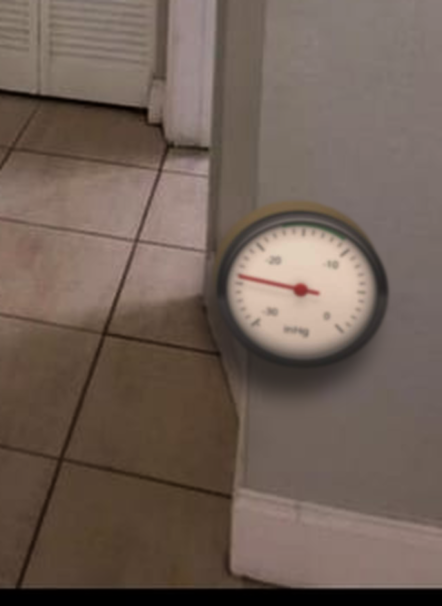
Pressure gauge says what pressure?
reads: -24 inHg
